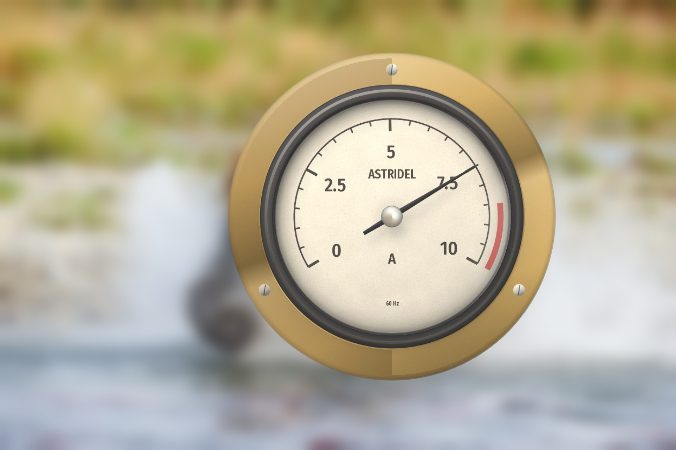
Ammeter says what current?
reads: 7.5 A
